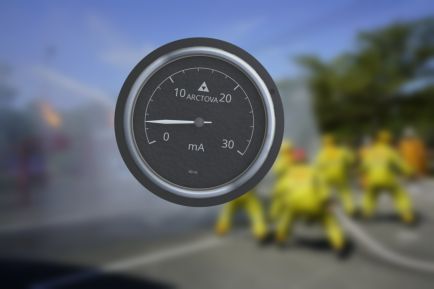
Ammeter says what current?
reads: 3 mA
